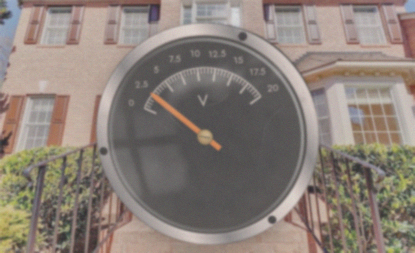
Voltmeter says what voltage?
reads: 2.5 V
